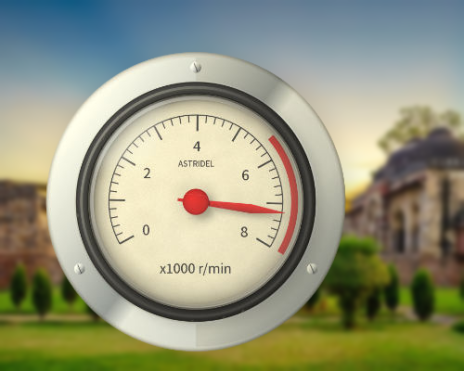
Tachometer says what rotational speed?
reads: 7200 rpm
